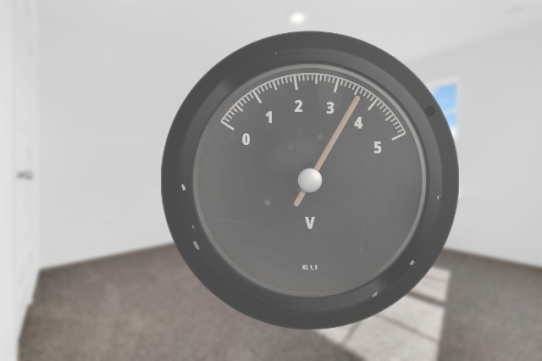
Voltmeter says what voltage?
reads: 3.6 V
